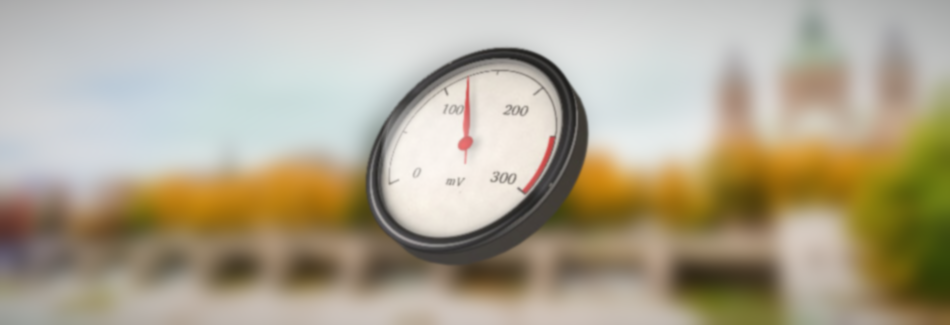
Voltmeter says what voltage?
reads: 125 mV
